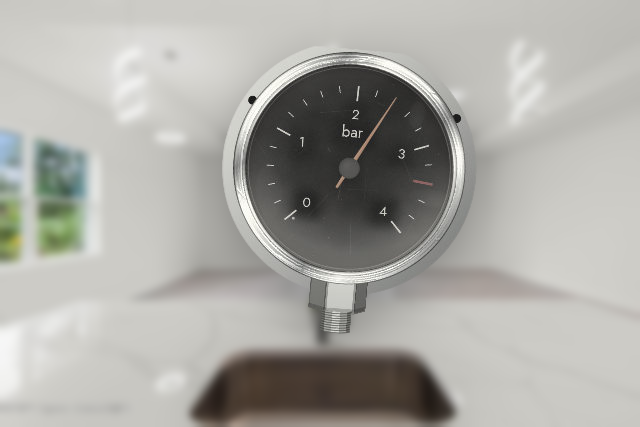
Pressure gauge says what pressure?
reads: 2.4 bar
